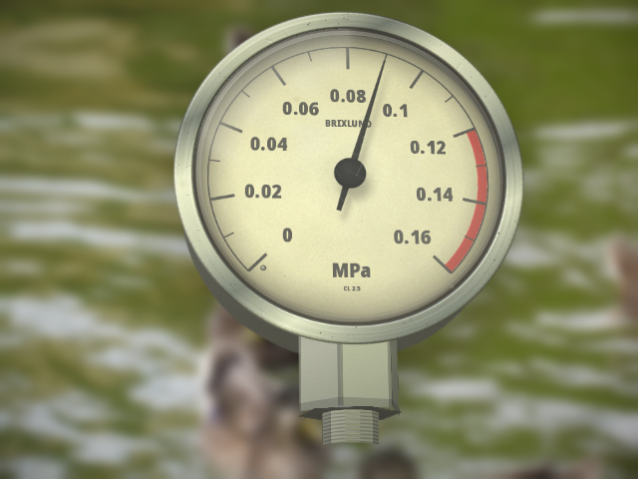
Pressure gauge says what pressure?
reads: 0.09 MPa
